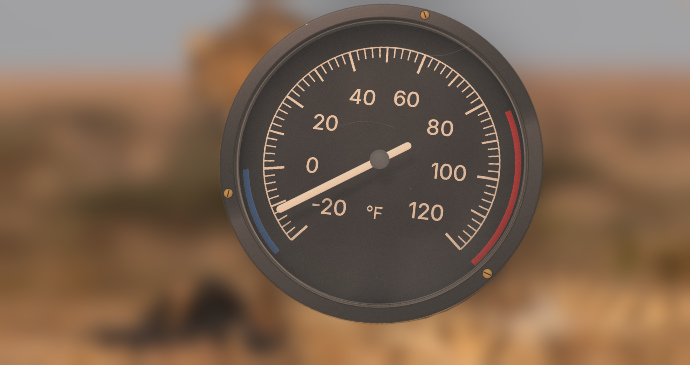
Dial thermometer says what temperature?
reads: -12 °F
